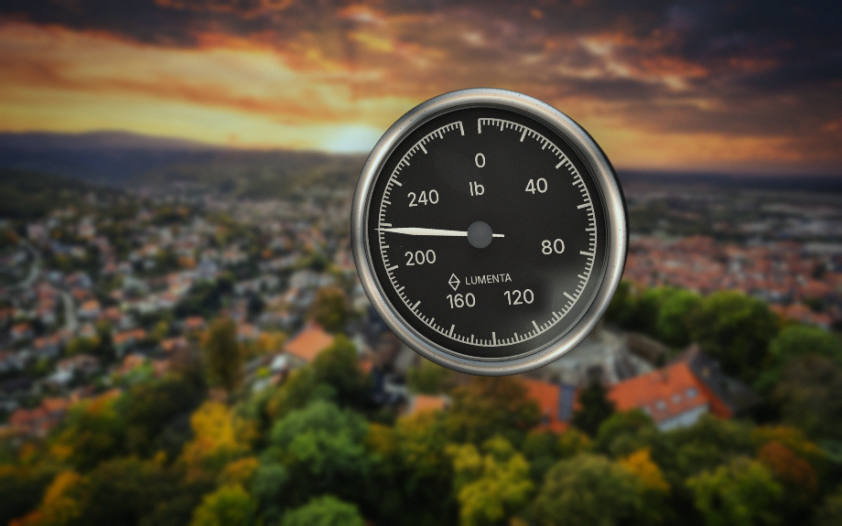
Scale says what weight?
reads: 218 lb
